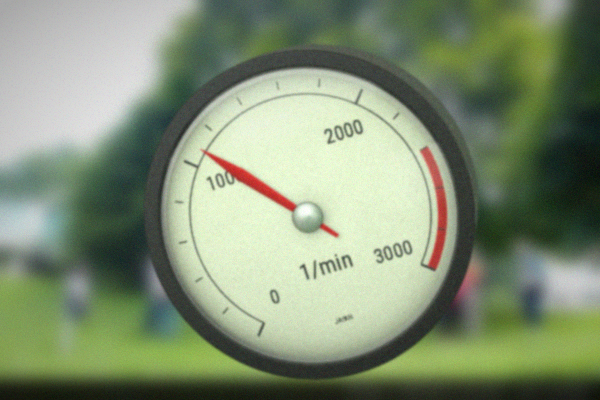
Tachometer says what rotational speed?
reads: 1100 rpm
